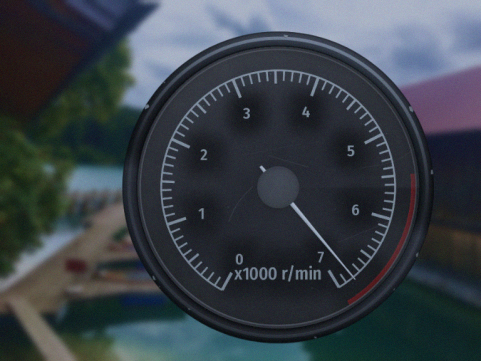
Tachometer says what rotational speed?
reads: 6800 rpm
